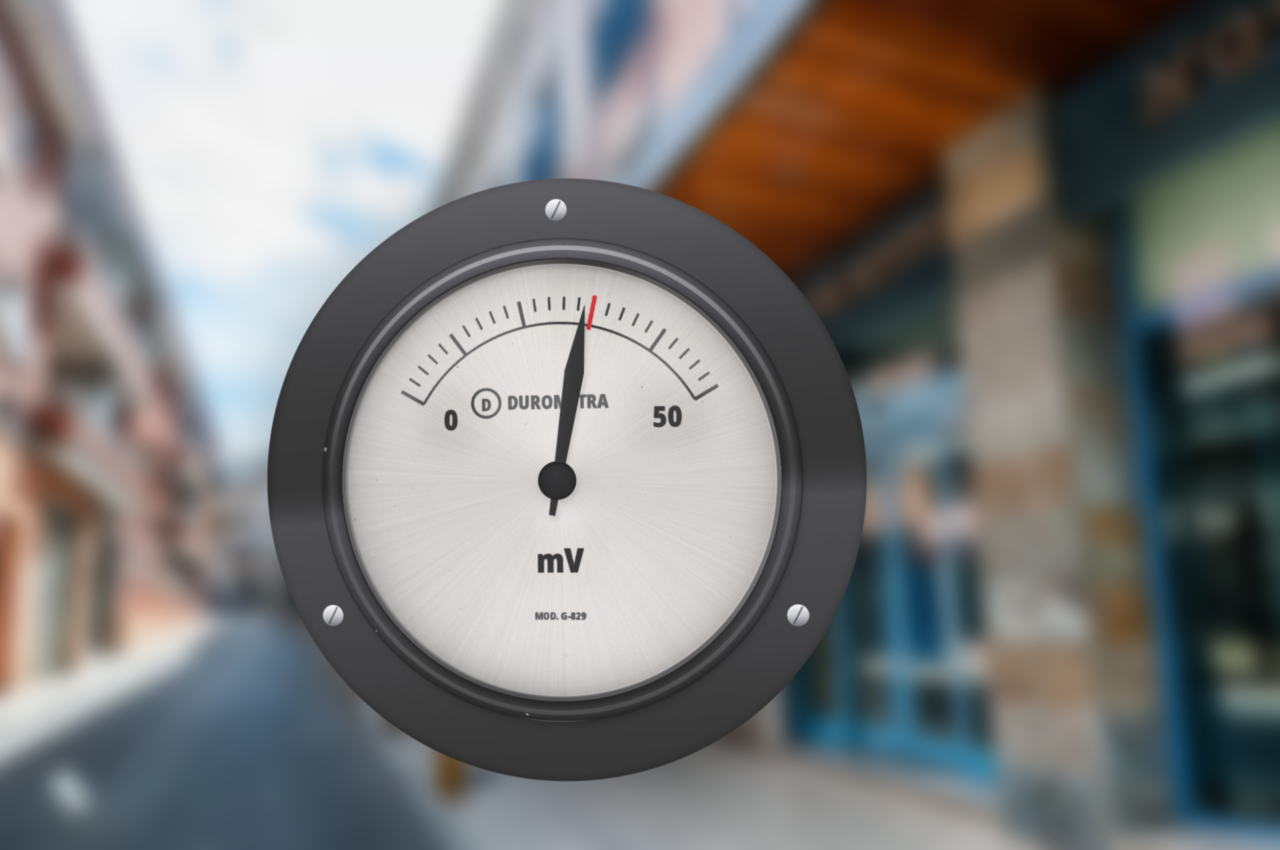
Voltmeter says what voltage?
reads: 29 mV
